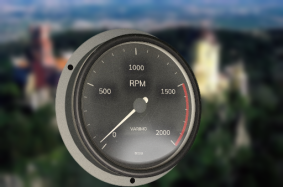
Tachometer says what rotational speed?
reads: 50 rpm
